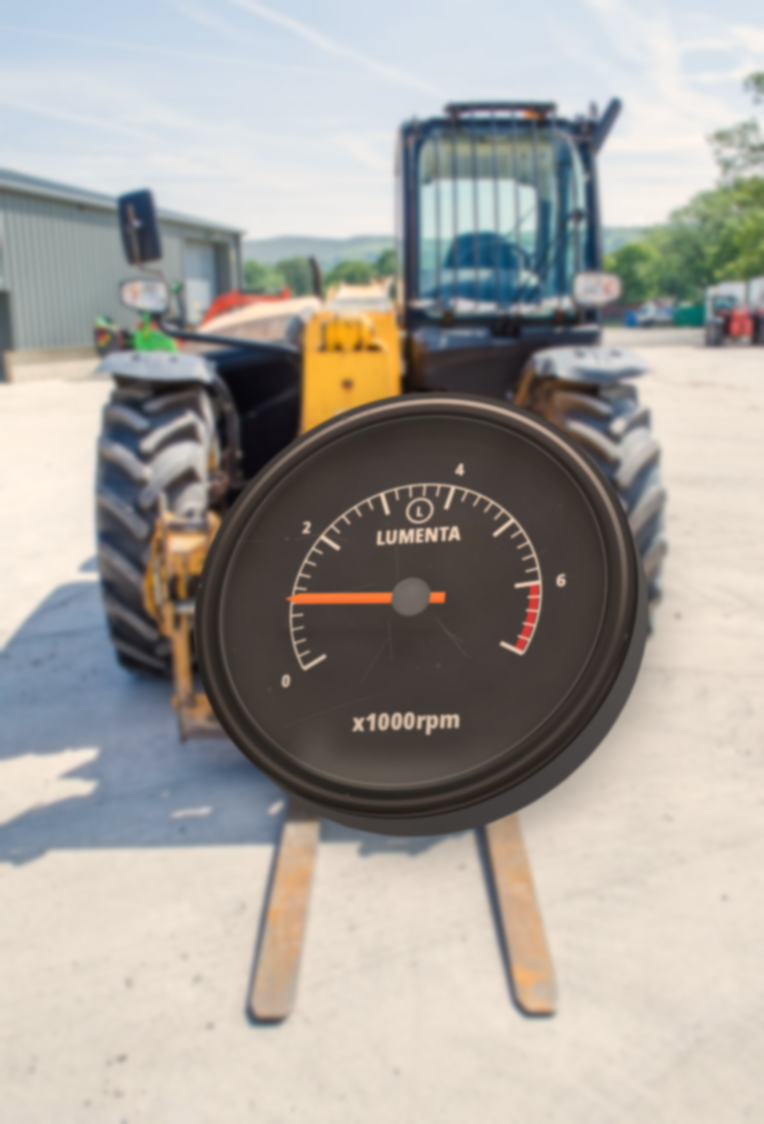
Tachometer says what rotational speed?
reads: 1000 rpm
